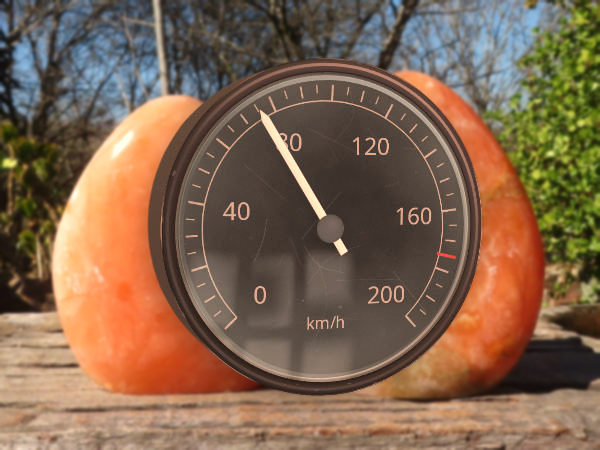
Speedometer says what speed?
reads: 75 km/h
